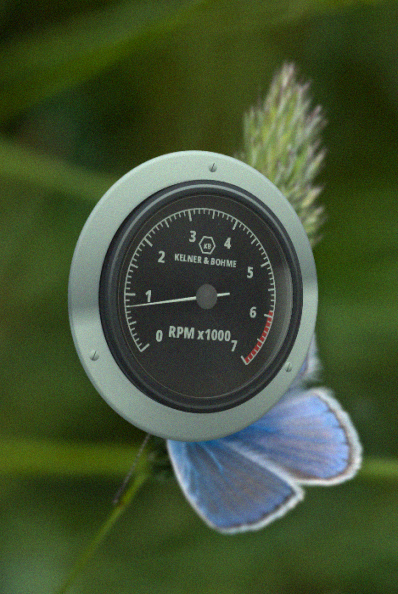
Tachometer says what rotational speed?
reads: 800 rpm
